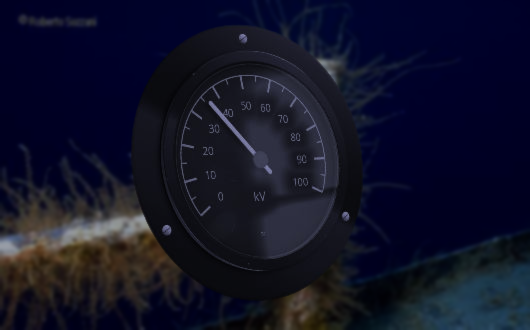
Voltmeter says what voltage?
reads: 35 kV
